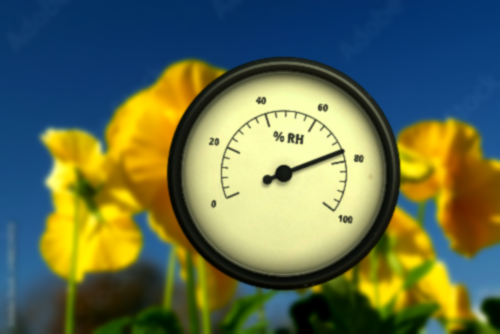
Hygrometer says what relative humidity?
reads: 76 %
